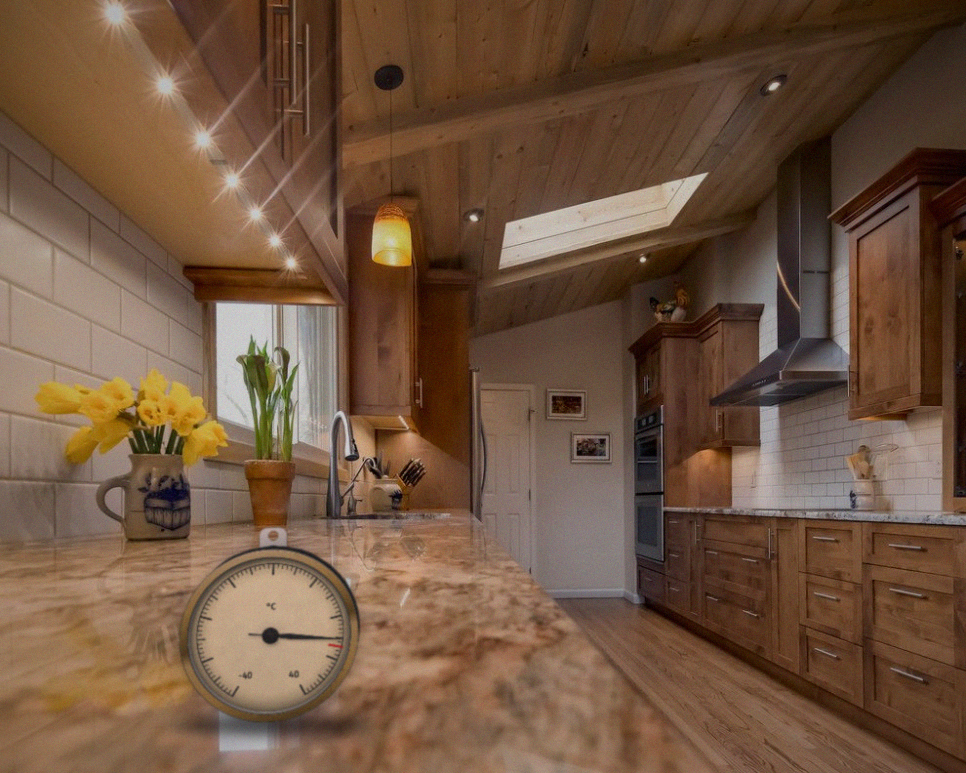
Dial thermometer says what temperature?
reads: 25 °C
